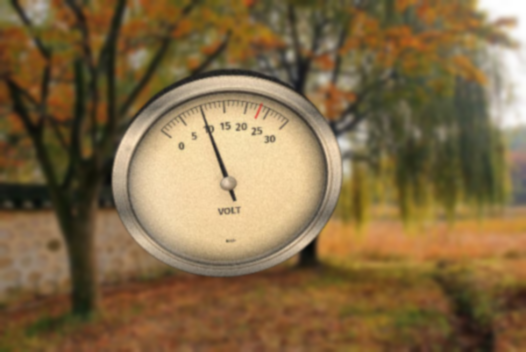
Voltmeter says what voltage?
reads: 10 V
